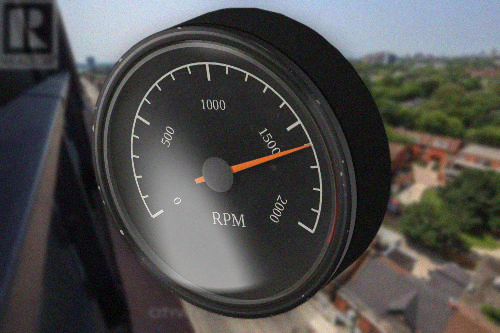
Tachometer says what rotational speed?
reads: 1600 rpm
